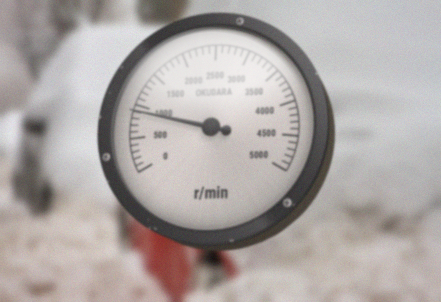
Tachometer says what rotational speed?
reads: 900 rpm
